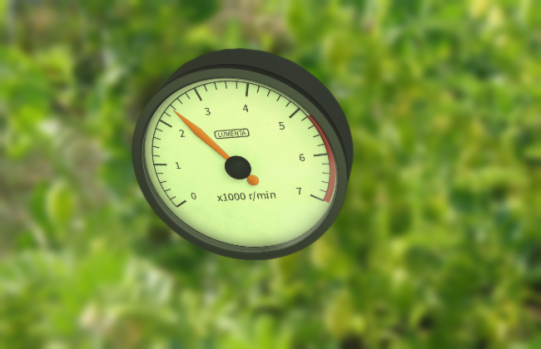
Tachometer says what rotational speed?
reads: 2400 rpm
